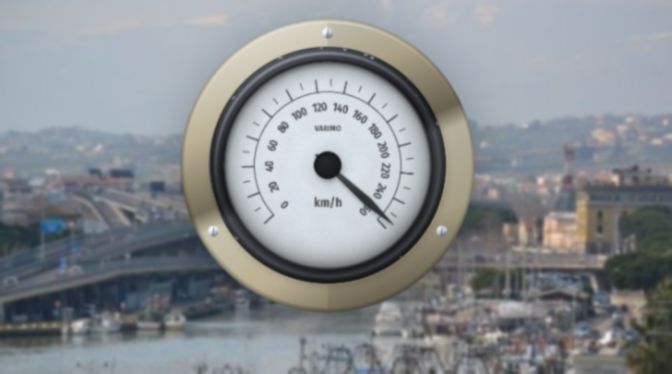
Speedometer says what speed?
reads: 255 km/h
